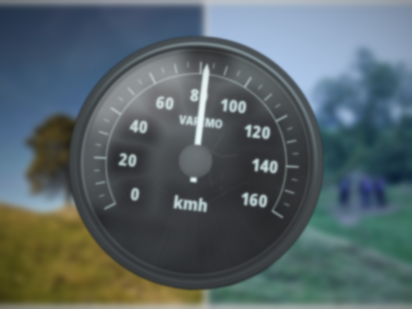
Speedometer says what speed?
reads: 82.5 km/h
